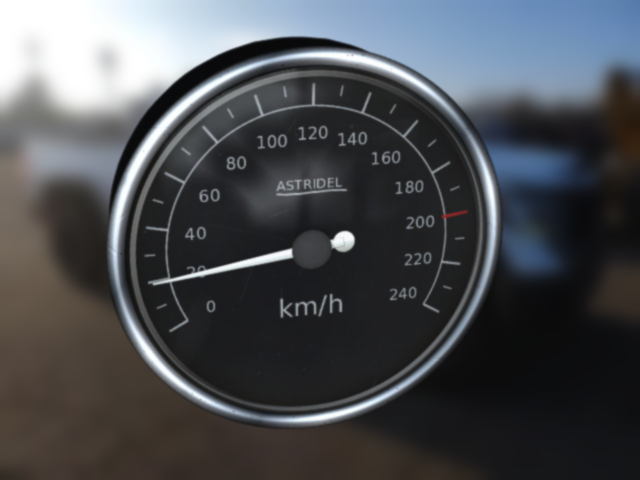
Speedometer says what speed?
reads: 20 km/h
